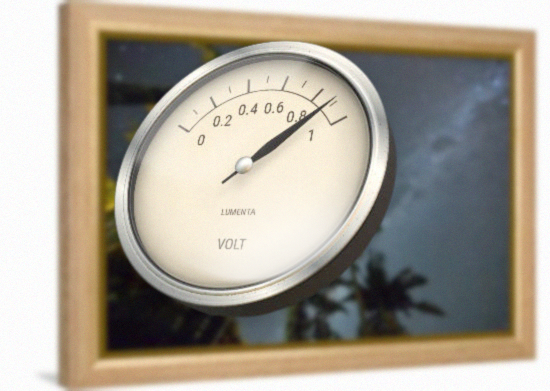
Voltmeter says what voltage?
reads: 0.9 V
